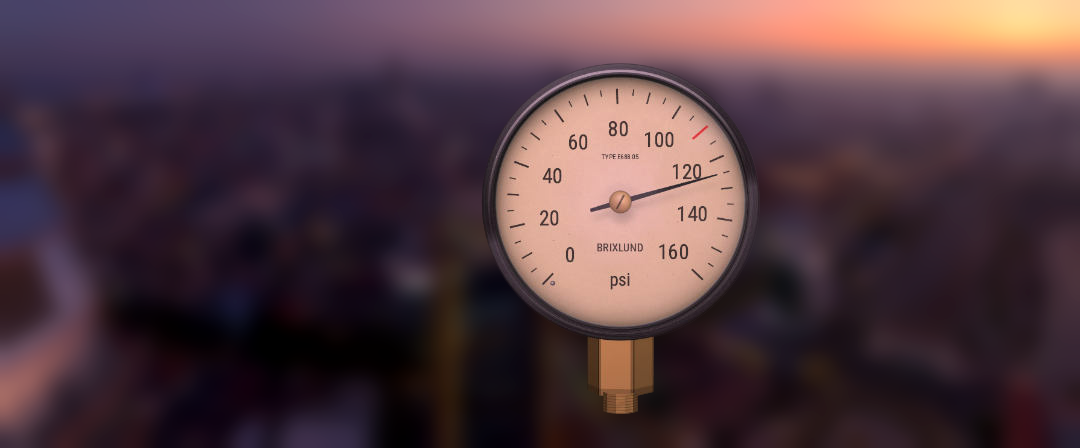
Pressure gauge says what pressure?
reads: 125 psi
